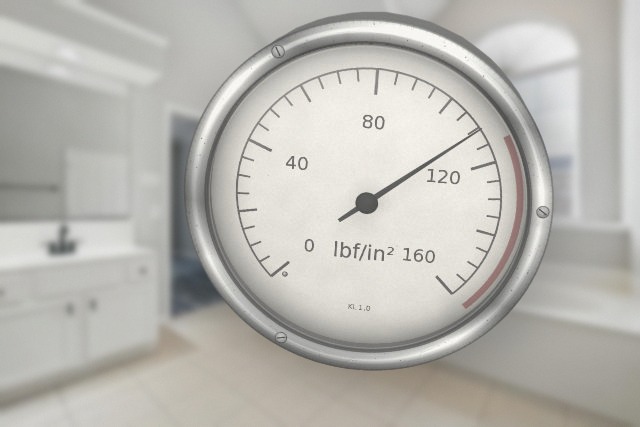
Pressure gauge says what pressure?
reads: 110 psi
